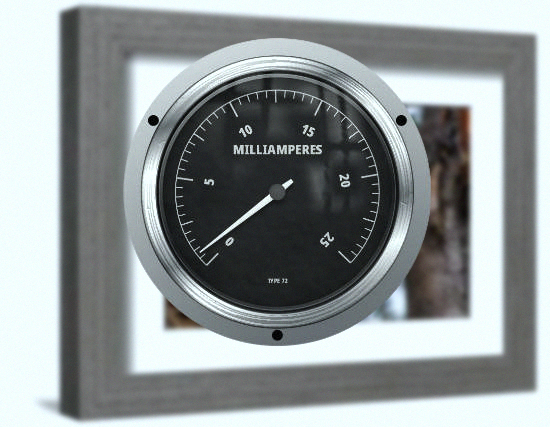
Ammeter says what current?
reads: 0.75 mA
